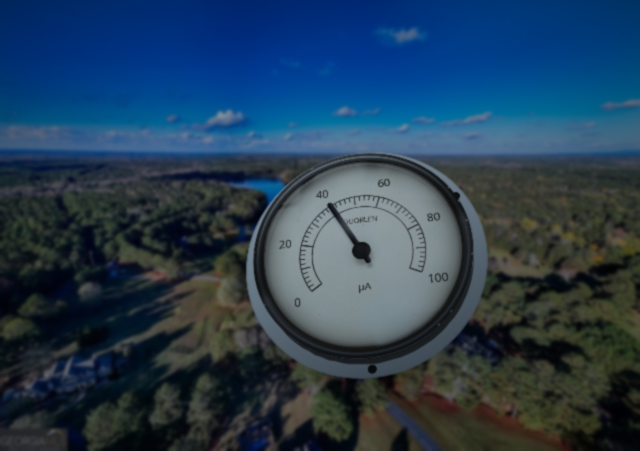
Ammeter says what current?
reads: 40 µA
